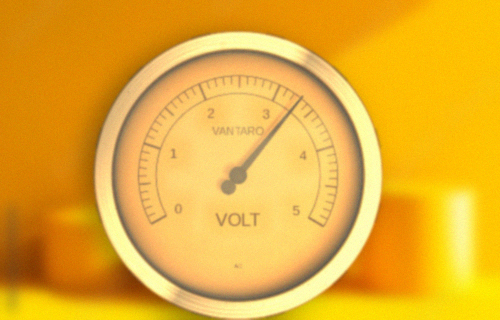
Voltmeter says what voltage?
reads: 3.3 V
